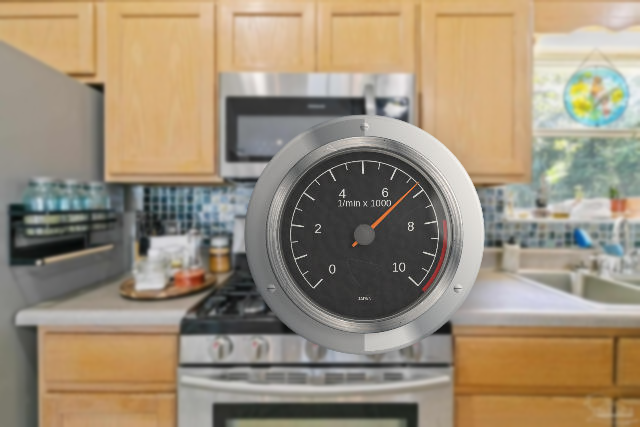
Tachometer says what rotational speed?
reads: 6750 rpm
